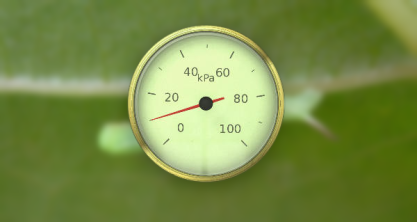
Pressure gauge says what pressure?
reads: 10 kPa
